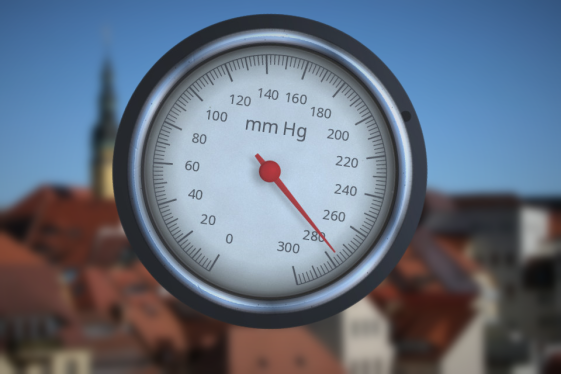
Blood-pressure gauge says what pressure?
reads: 276 mmHg
